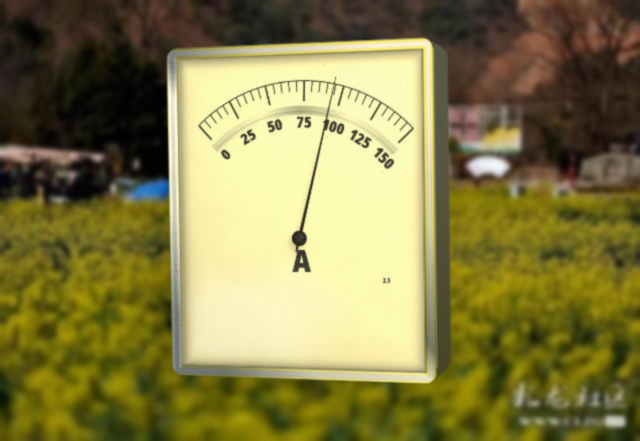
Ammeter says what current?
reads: 95 A
